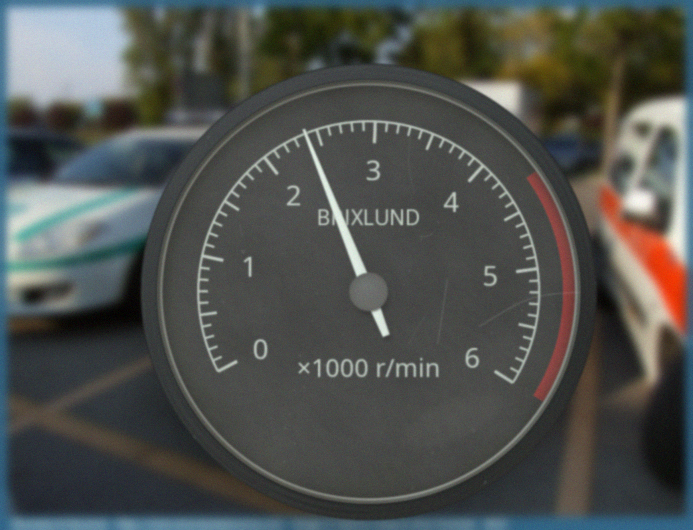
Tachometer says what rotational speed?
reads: 2400 rpm
